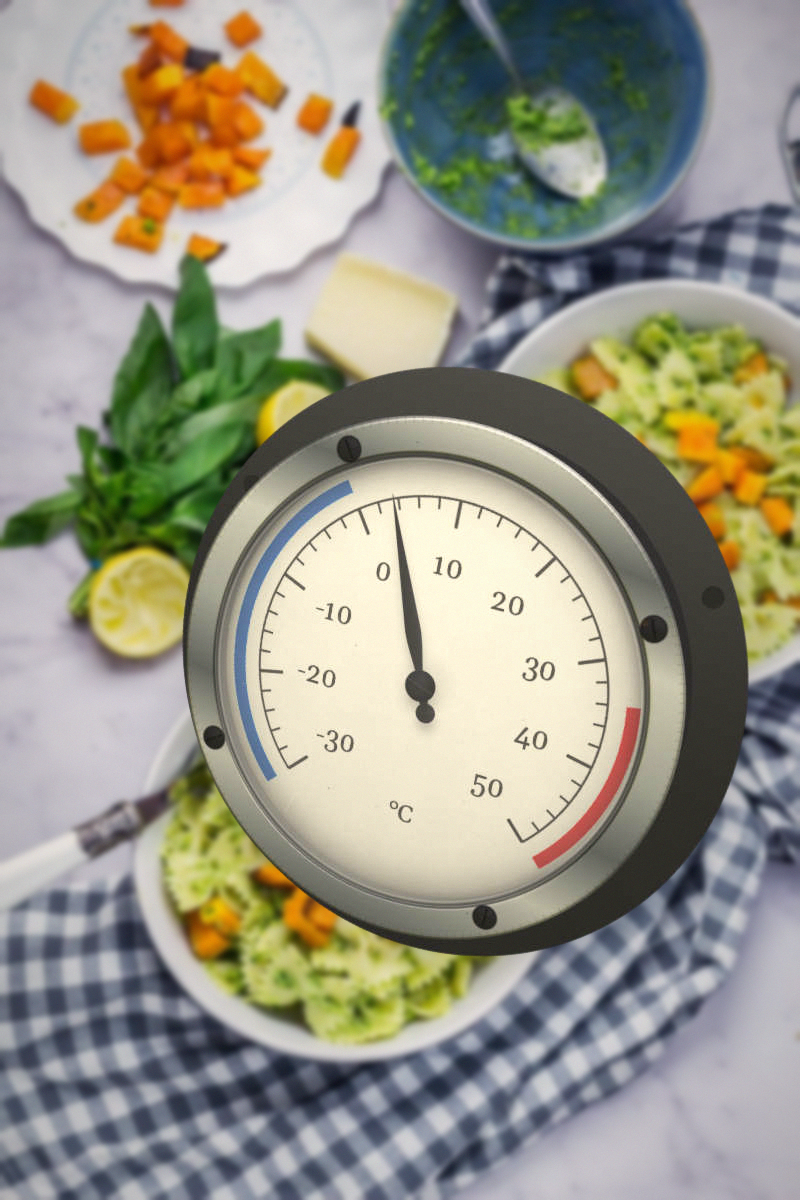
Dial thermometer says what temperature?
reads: 4 °C
